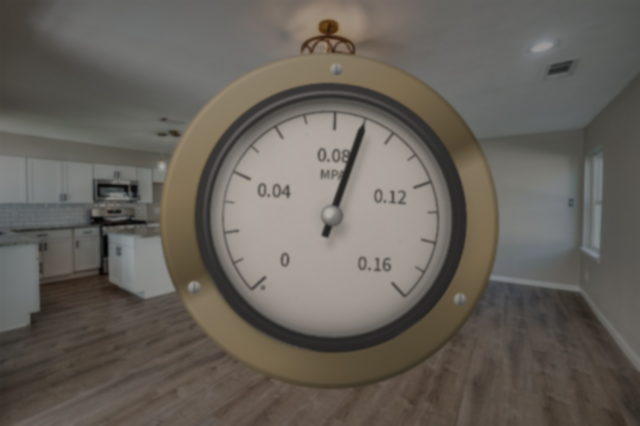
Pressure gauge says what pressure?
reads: 0.09 MPa
